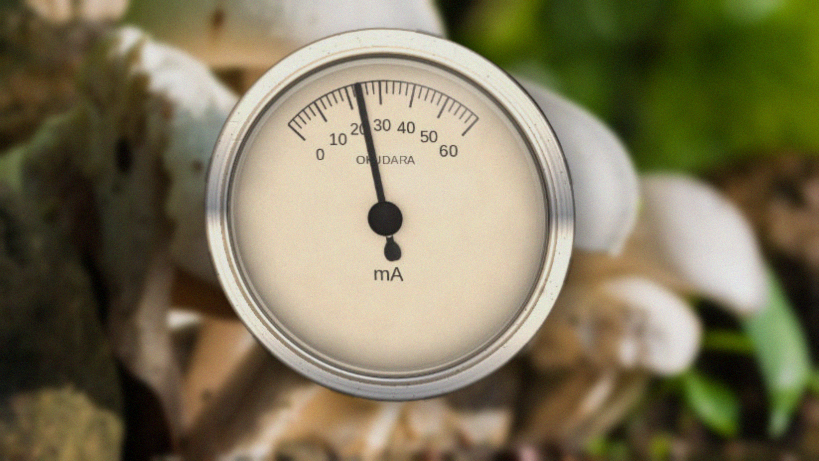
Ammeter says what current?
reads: 24 mA
